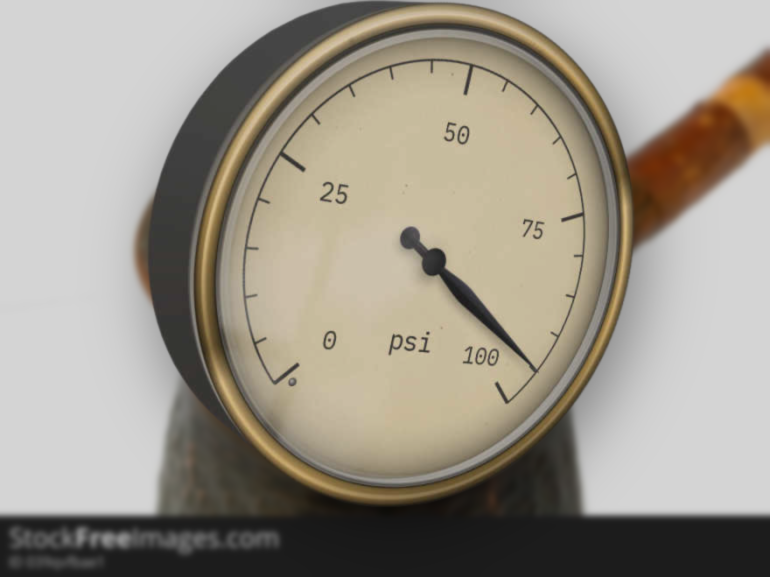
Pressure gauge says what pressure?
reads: 95 psi
